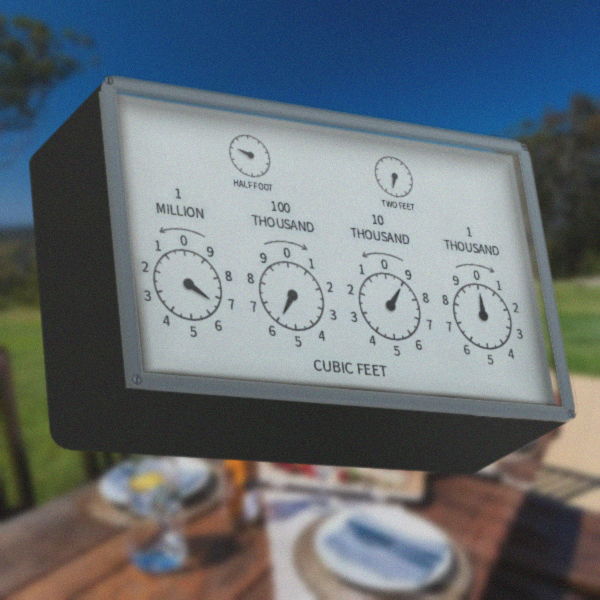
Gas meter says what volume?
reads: 659000 ft³
